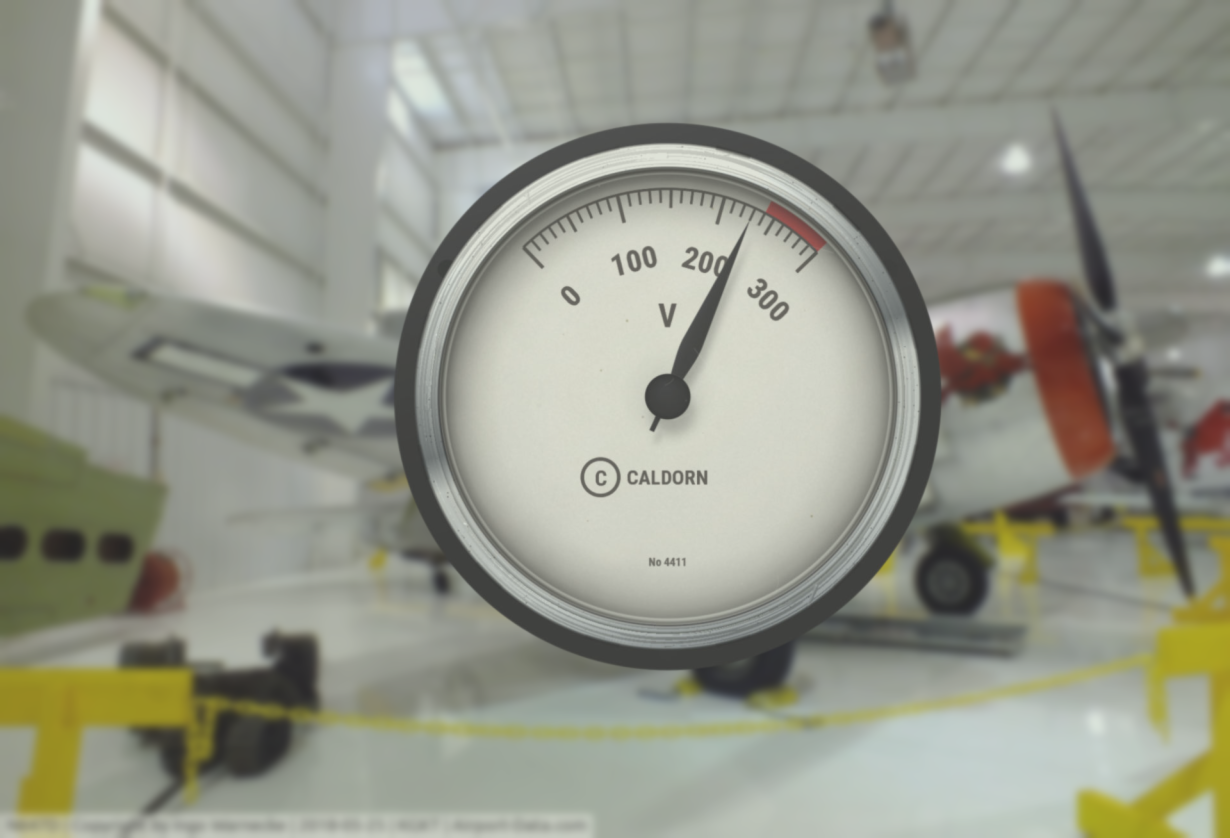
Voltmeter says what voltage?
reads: 230 V
